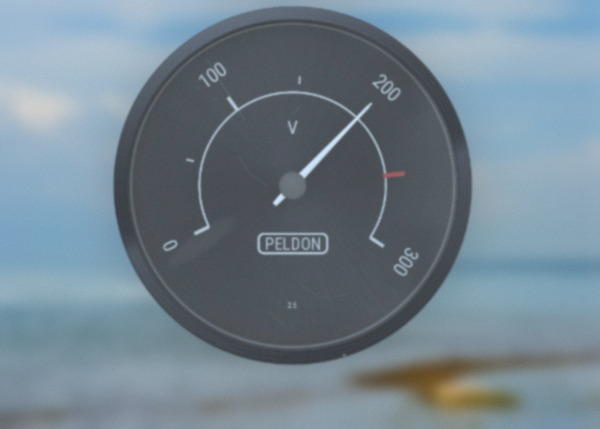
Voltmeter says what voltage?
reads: 200 V
